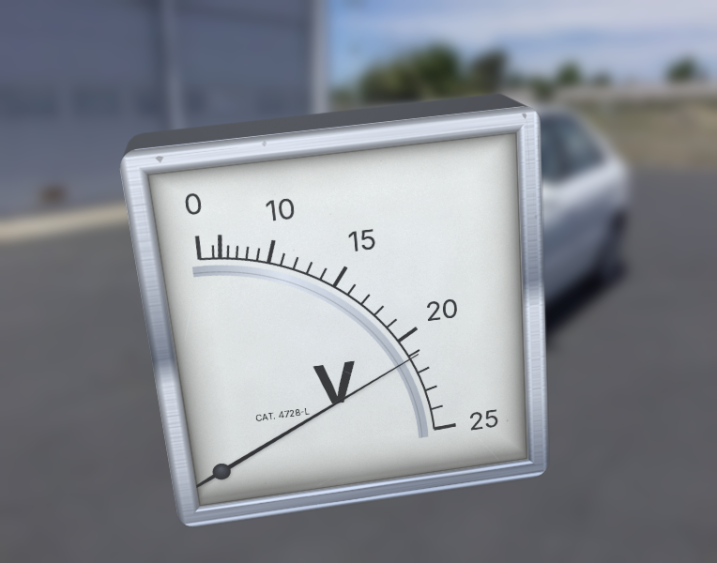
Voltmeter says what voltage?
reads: 21 V
